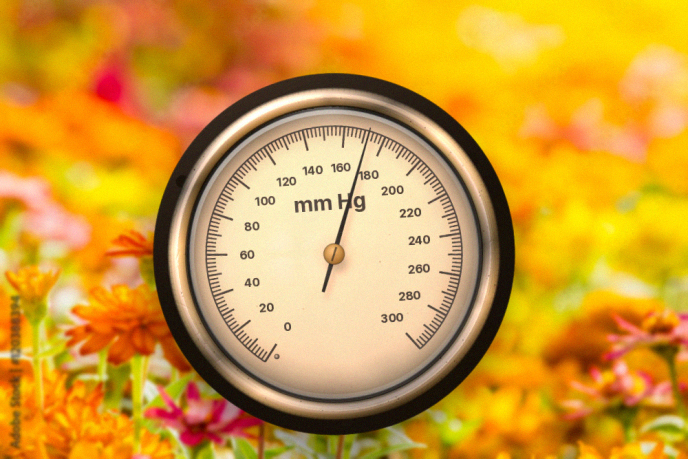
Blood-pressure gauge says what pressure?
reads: 172 mmHg
